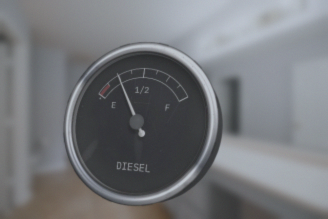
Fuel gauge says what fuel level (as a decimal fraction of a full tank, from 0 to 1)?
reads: 0.25
